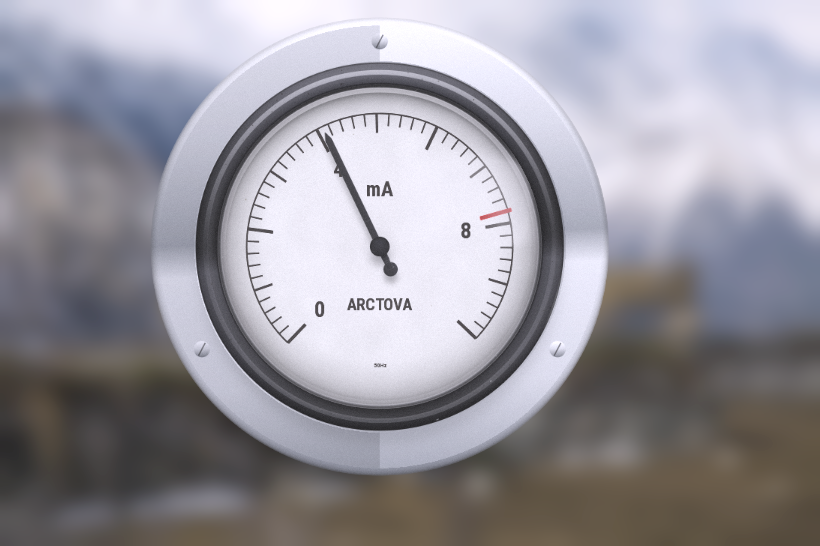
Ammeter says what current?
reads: 4.1 mA
